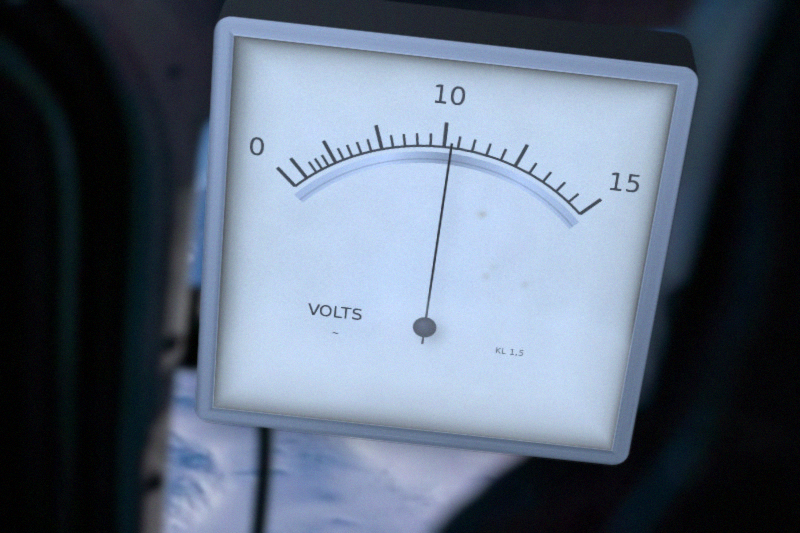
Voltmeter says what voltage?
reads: 10.25 V
